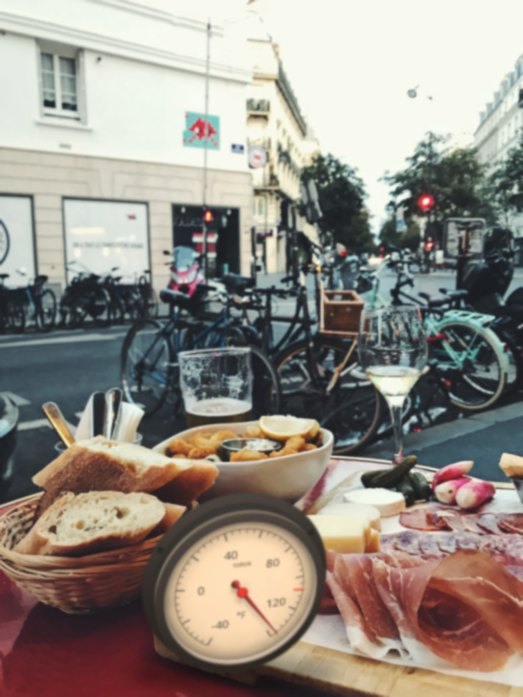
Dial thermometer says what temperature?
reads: 136 °F
